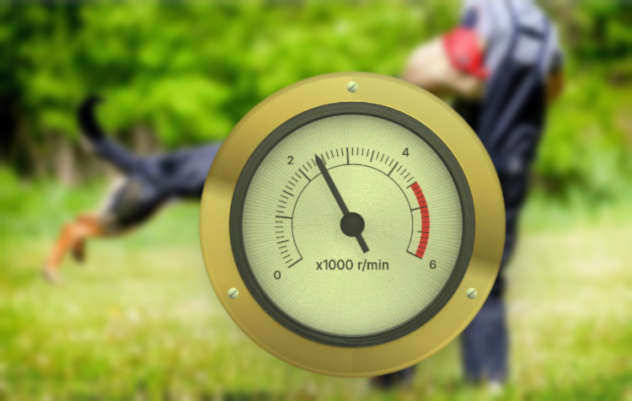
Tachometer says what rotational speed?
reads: 2400 rpm
